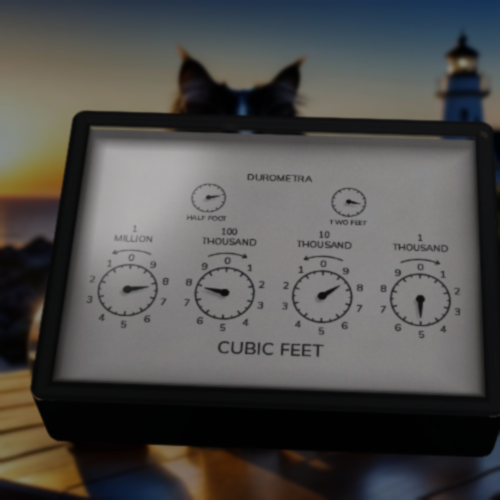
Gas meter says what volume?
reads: 778500 ft³
